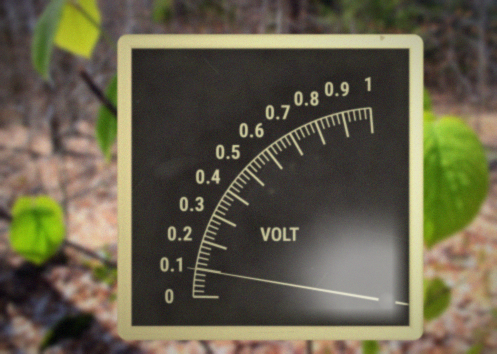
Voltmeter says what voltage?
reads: 0.1 V
